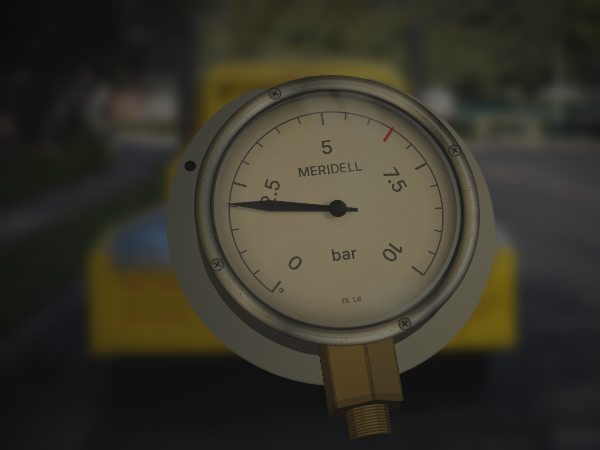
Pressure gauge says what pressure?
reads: 2 bar
